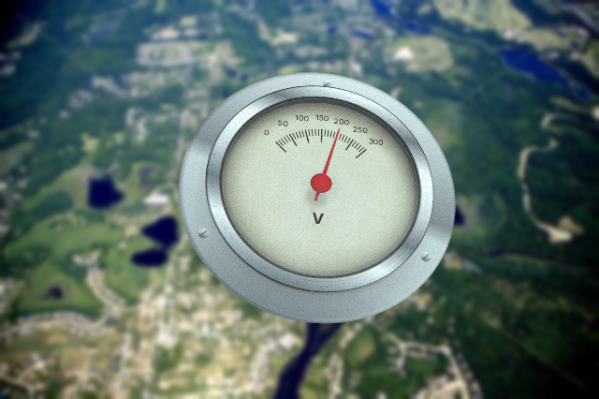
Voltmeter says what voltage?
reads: 200 V
